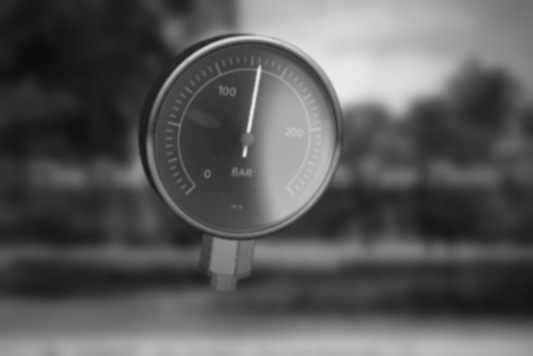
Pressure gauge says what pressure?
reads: 130 bar
